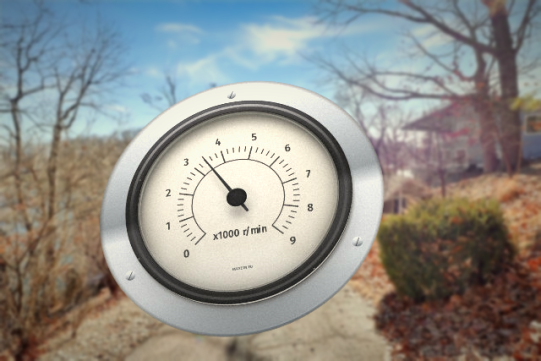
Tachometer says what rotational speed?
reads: 3400 rpm
